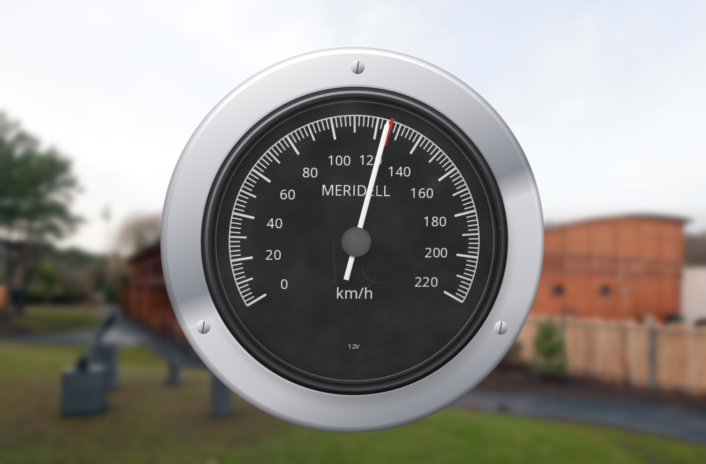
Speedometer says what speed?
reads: 124 km/h
